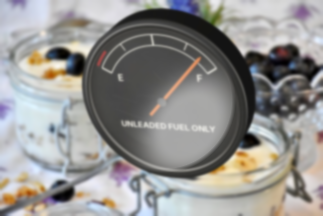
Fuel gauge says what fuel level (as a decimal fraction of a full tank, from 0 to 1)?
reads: 0.875
